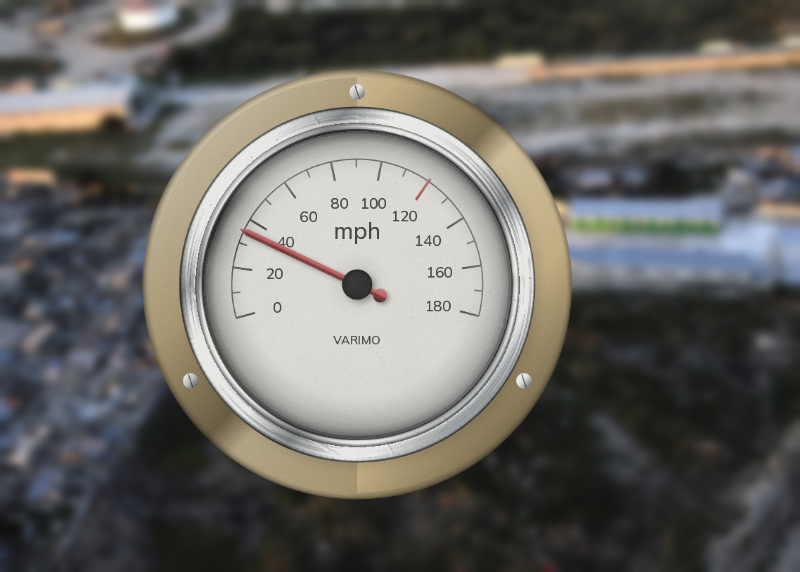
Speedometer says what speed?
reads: 35 mph
